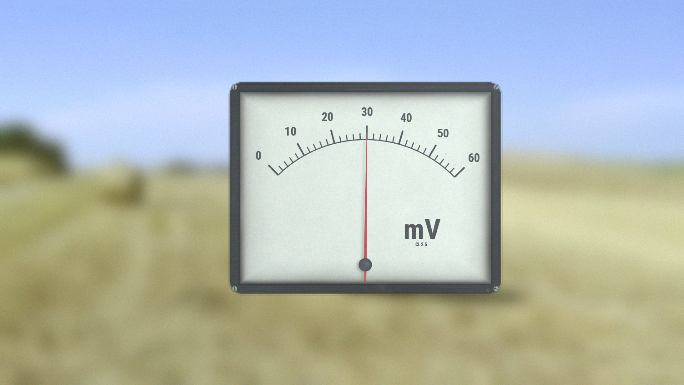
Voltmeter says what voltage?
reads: 30 mV
